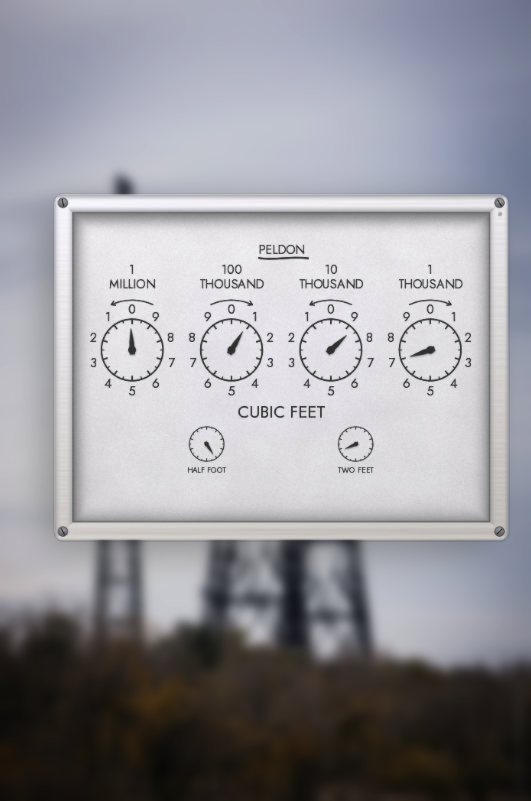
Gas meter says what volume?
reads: 8700 ft³
